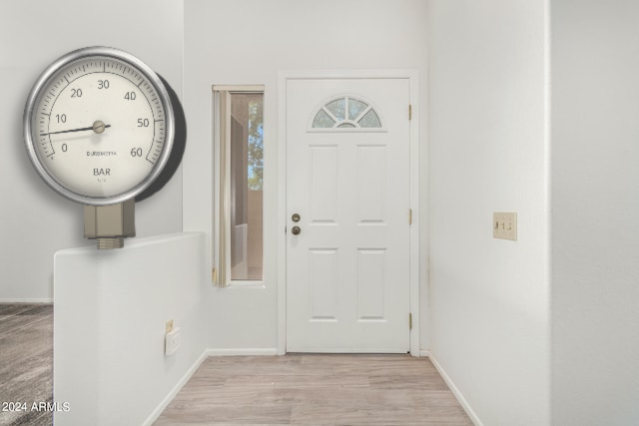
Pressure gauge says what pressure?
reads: 5 bar
